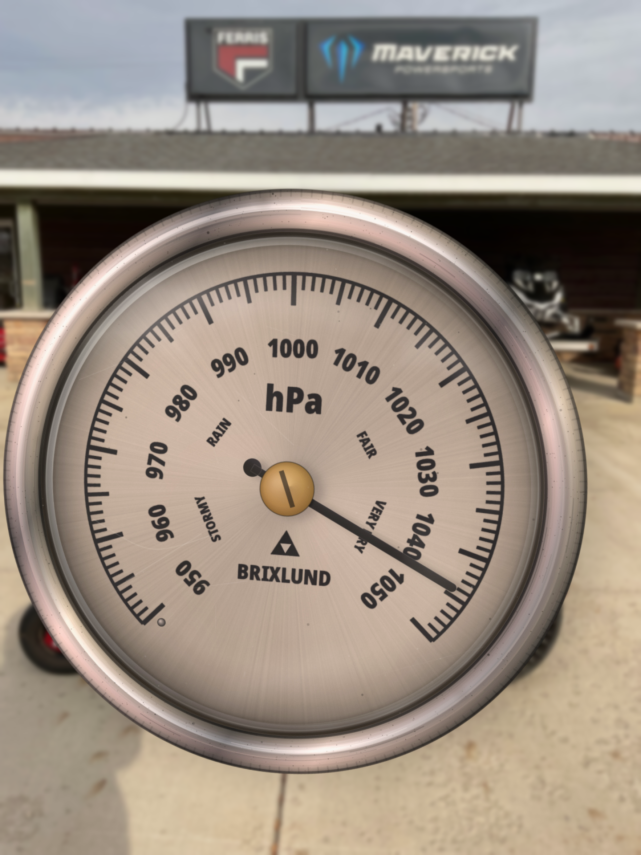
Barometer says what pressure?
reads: 1044 hPa
